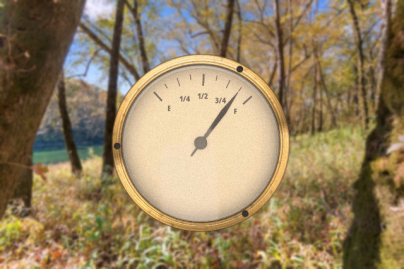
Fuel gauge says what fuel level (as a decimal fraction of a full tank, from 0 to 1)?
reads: 0.875
